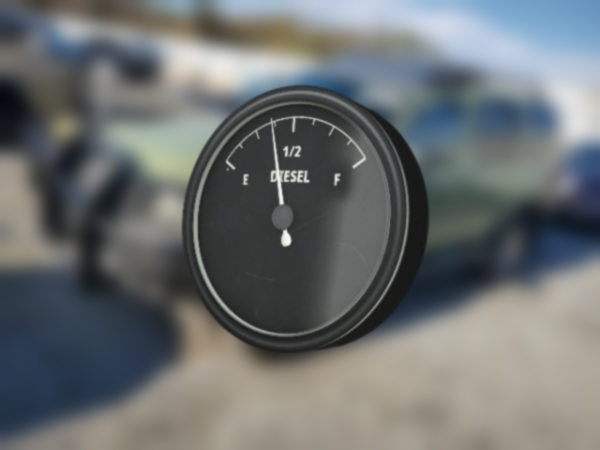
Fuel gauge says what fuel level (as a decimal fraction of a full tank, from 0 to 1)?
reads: 0.375
